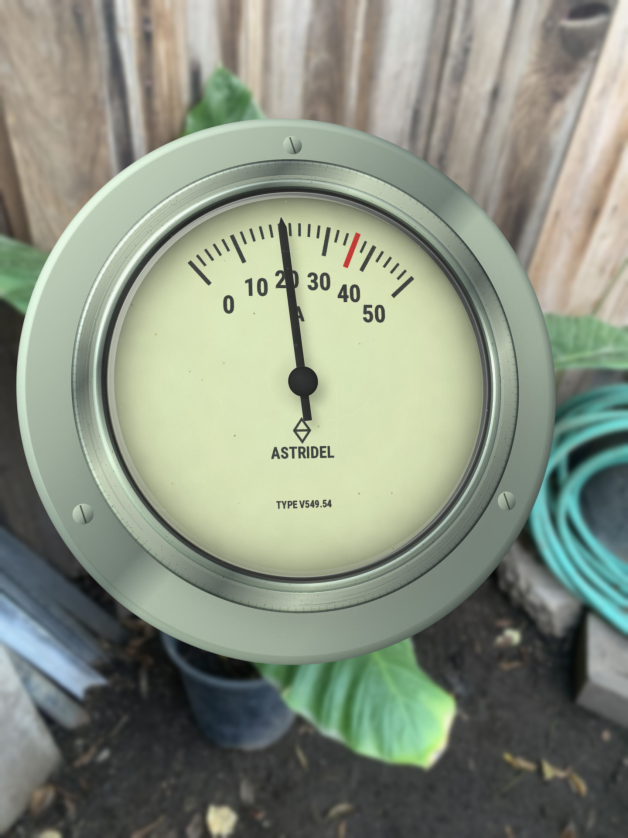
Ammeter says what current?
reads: 20 A
